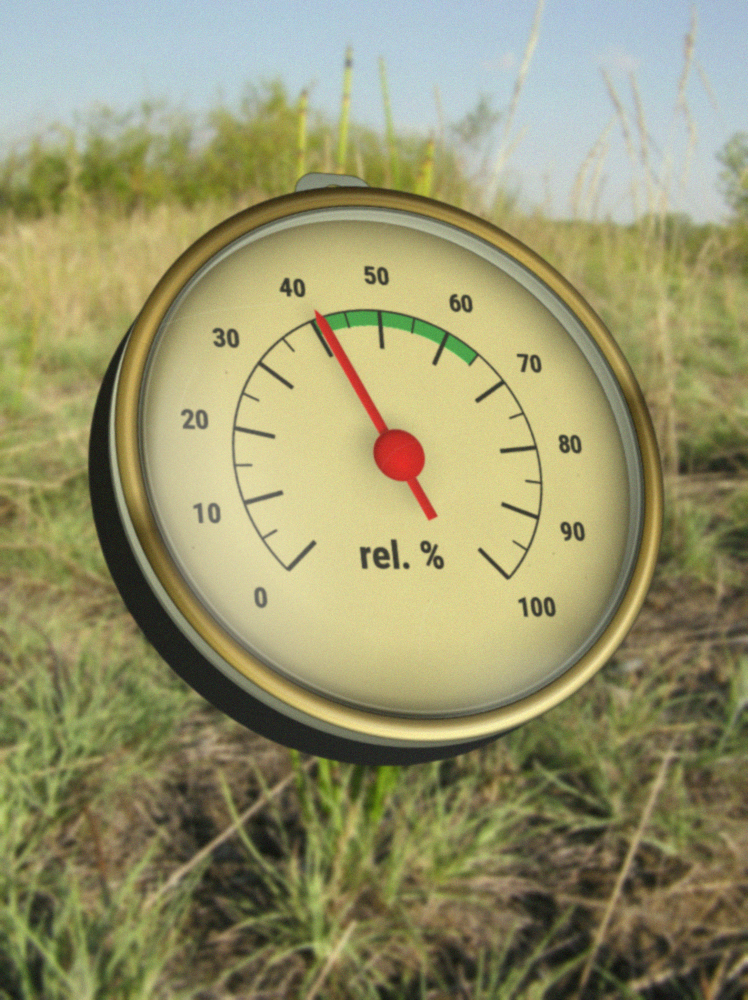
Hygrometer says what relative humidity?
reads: 40 %
